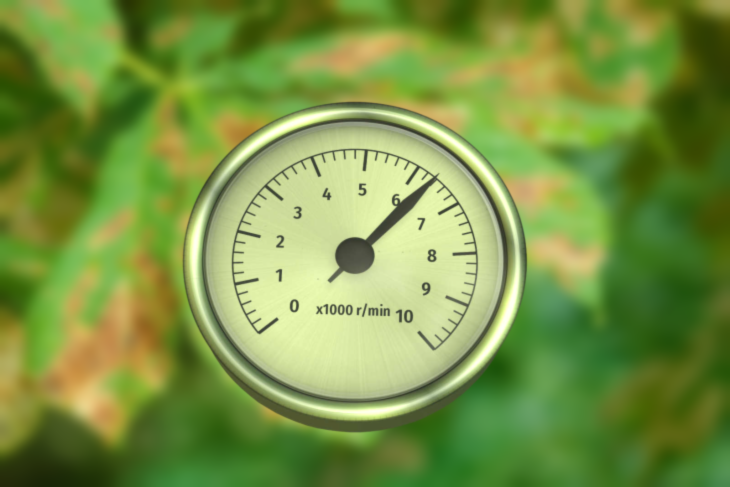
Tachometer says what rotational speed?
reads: 6400 rpm
